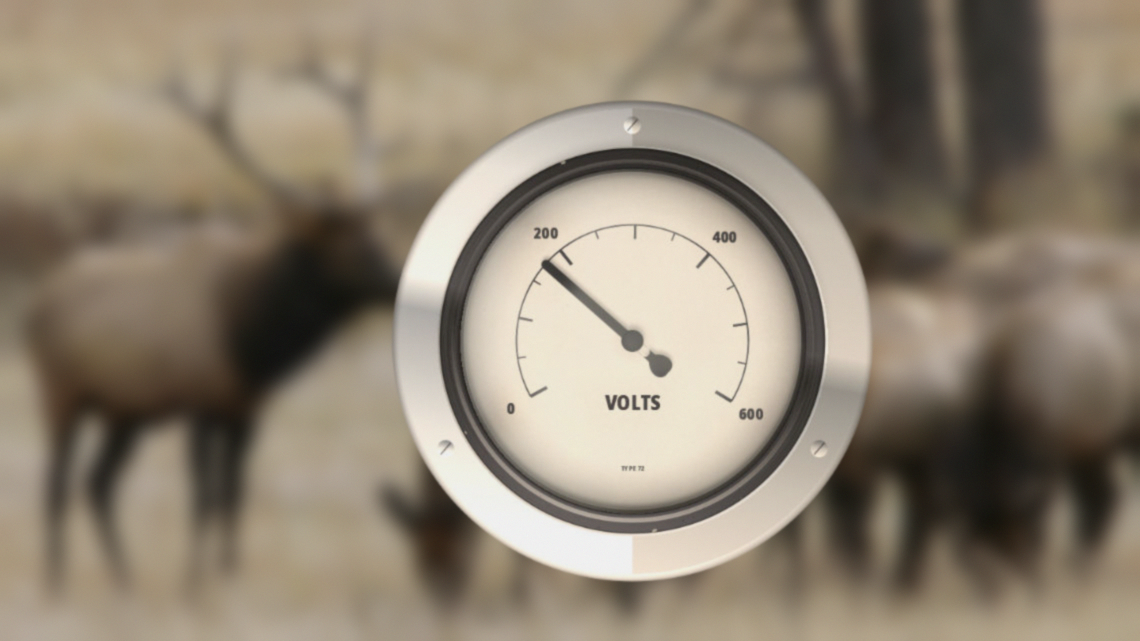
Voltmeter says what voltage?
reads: 175 V
